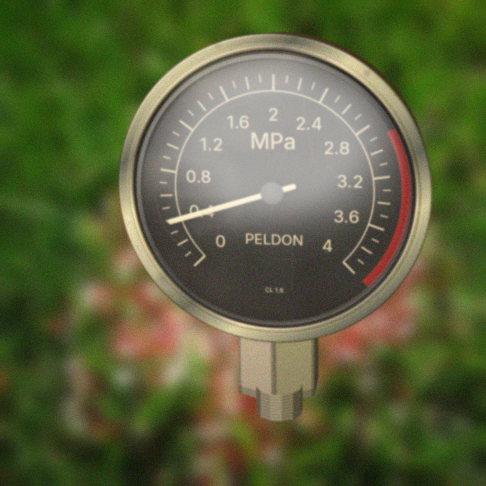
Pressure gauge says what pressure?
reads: 0.4 MPa
